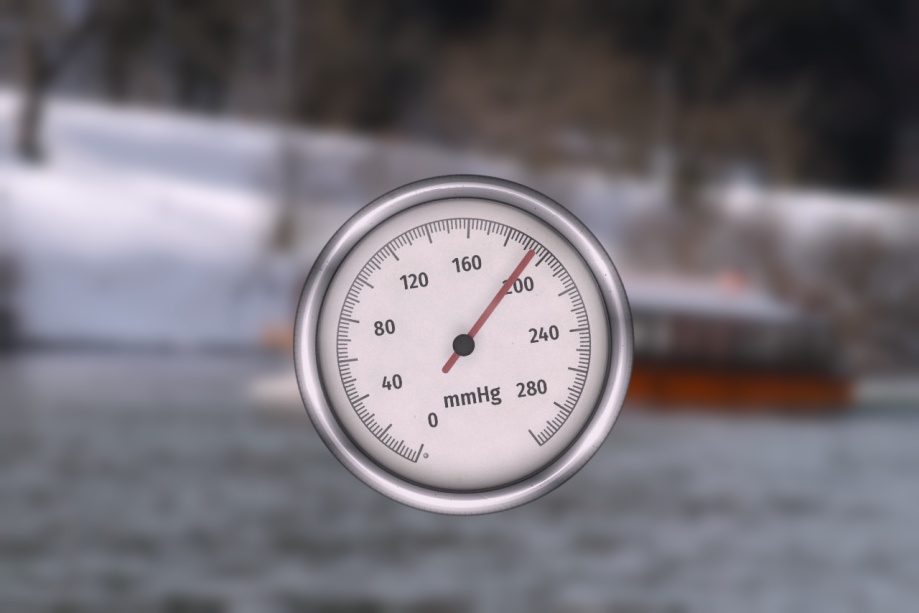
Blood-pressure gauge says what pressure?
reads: 194 mmHg
